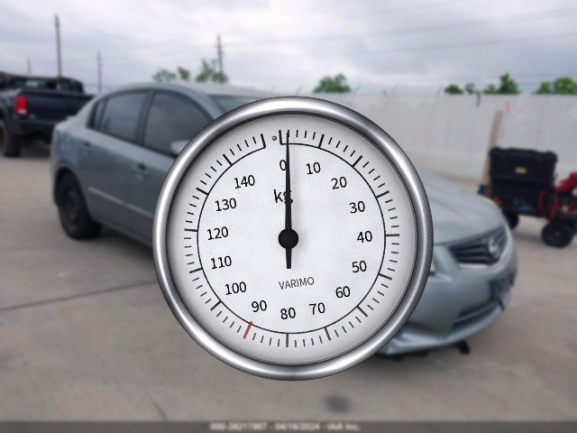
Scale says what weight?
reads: 2 kg
